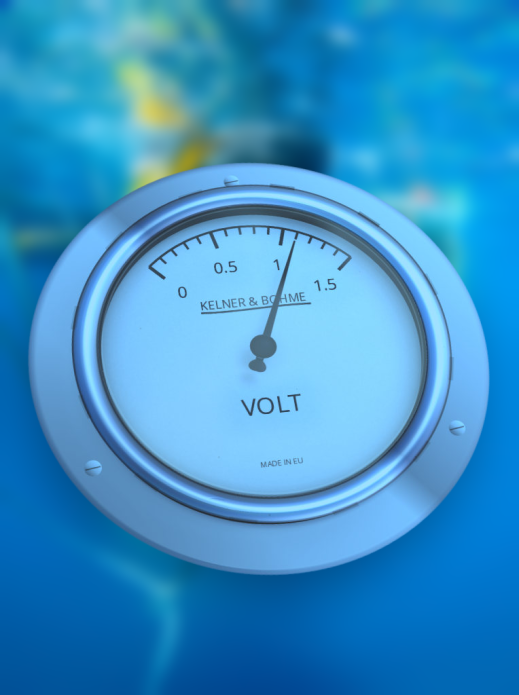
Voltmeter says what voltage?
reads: 1.1 V
